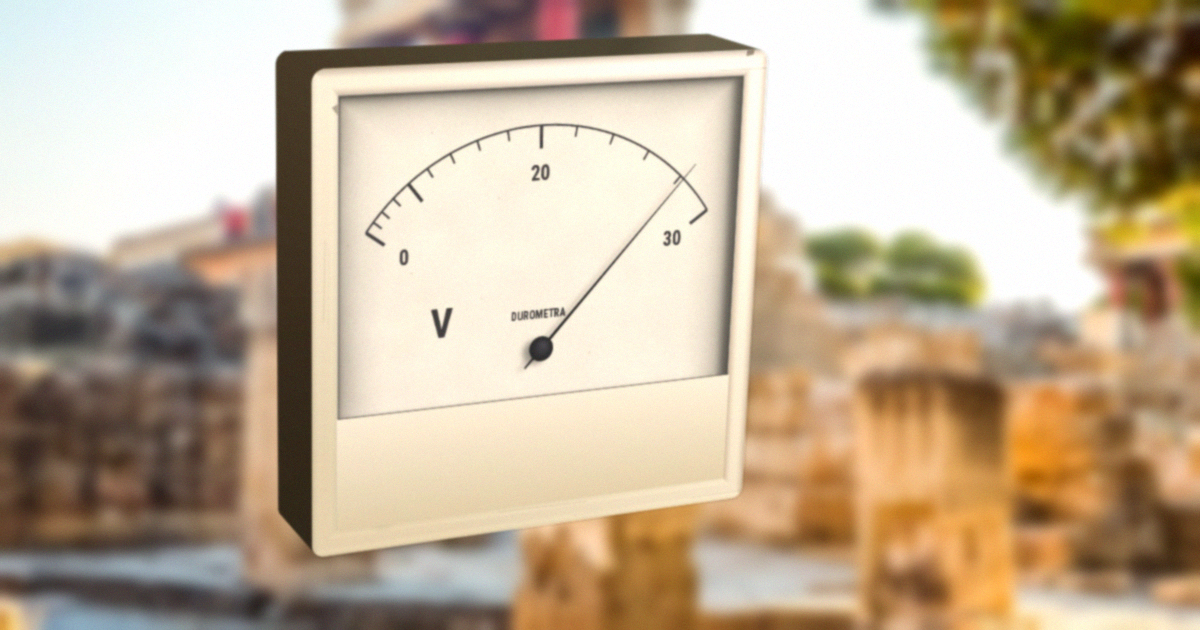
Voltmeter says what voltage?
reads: 28 V
